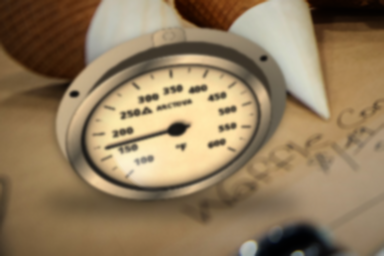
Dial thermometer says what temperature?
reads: 175 °F
